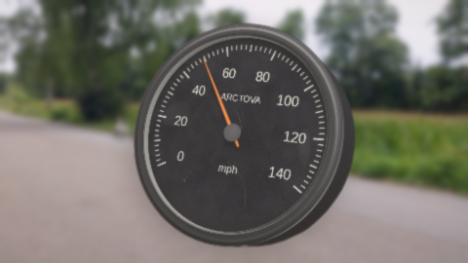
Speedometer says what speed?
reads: 50 mph
